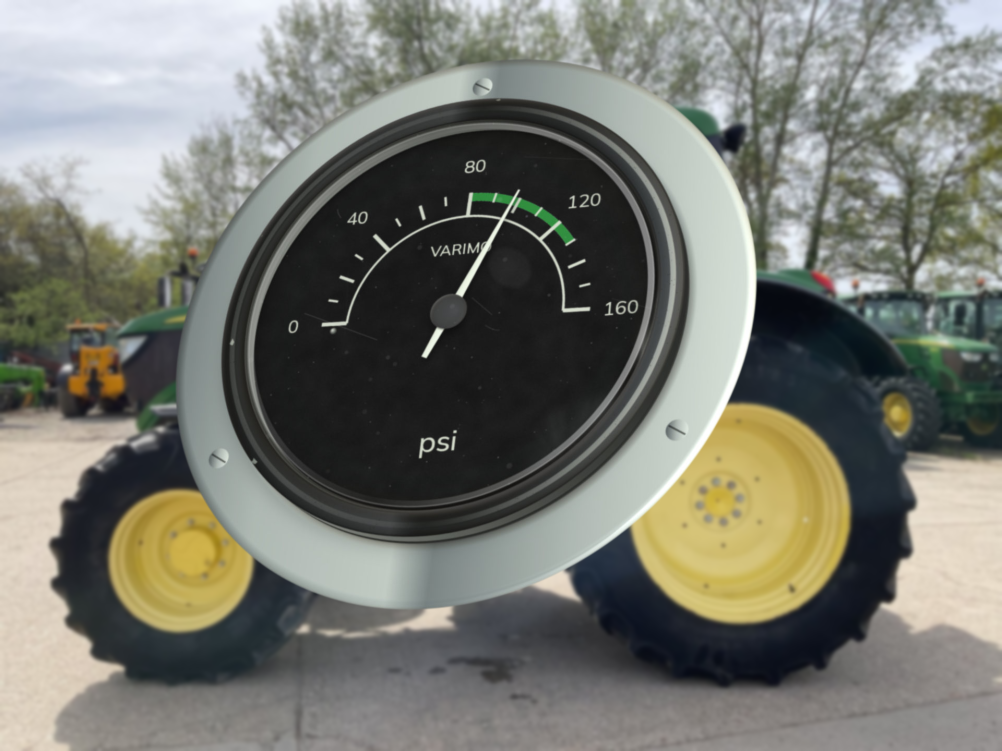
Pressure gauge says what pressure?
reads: 100 psi
